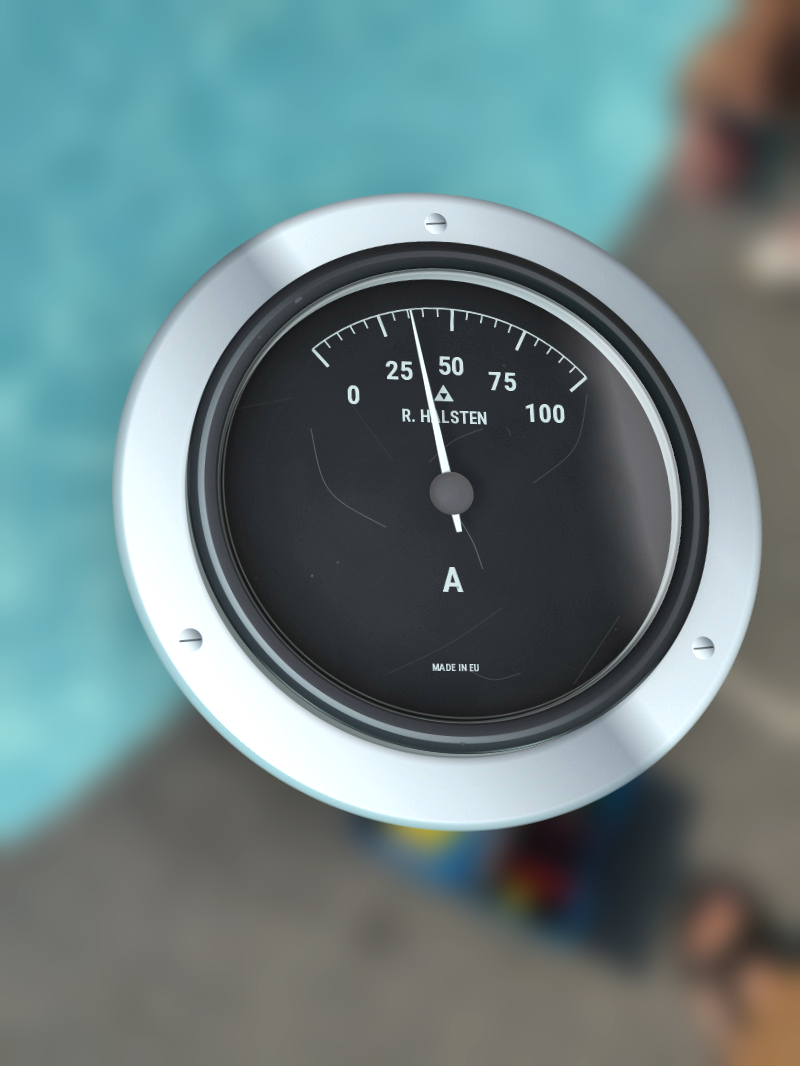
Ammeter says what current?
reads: 35 A
